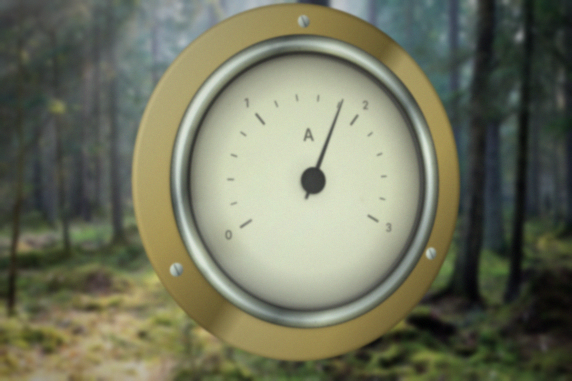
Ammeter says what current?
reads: 1.8 A
